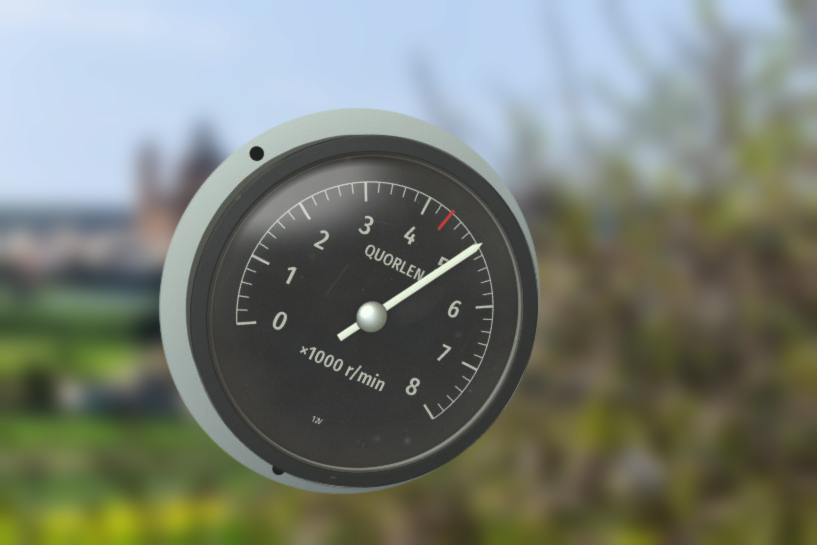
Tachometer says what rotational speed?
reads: 5000 rpm
